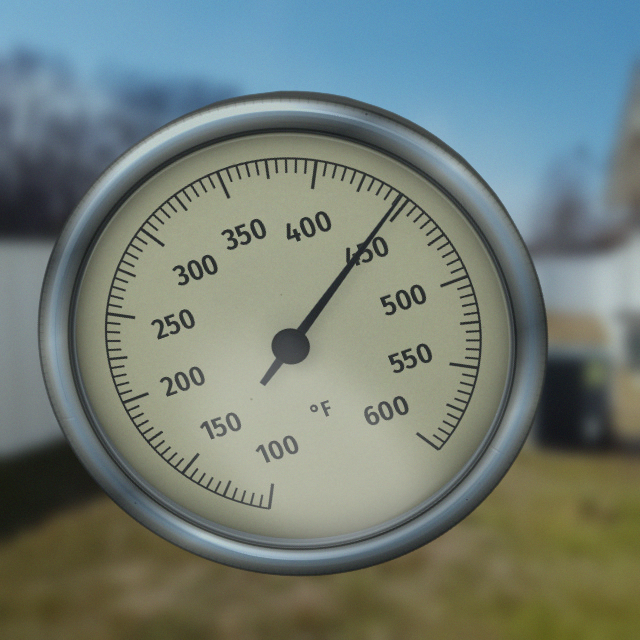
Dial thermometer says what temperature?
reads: 445 °F
